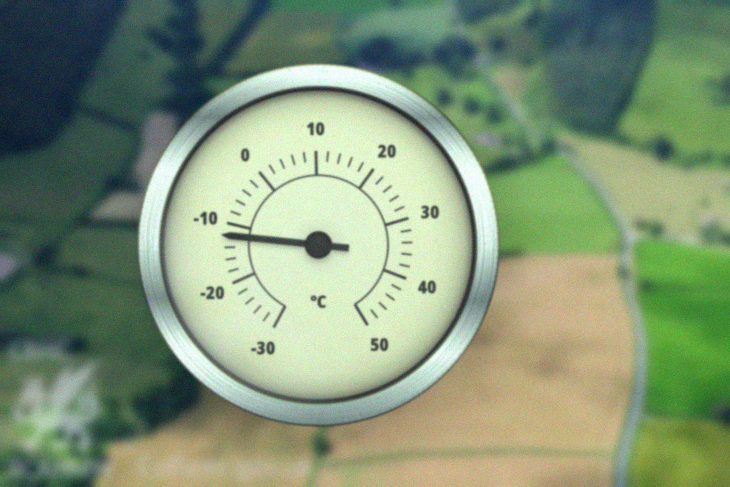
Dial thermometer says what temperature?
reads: -12 °C
